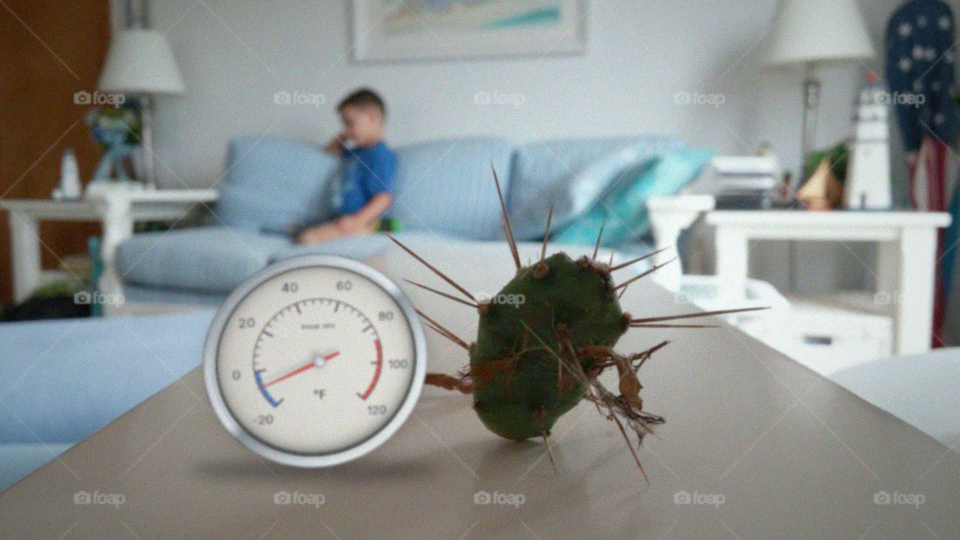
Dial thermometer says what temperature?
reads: -8 °F
